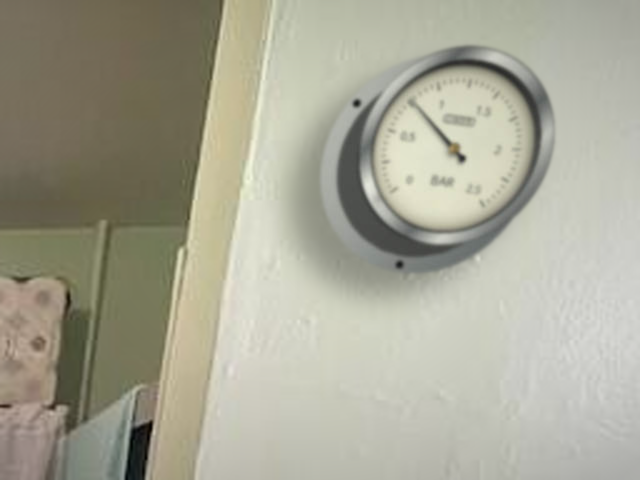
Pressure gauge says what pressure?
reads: 0.75 bar
